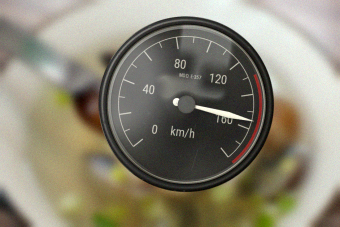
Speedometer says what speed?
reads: 155 km/h
